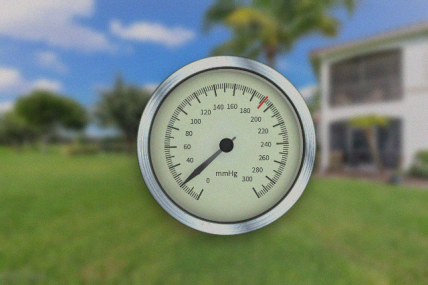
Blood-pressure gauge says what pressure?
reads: 20 mmHg
